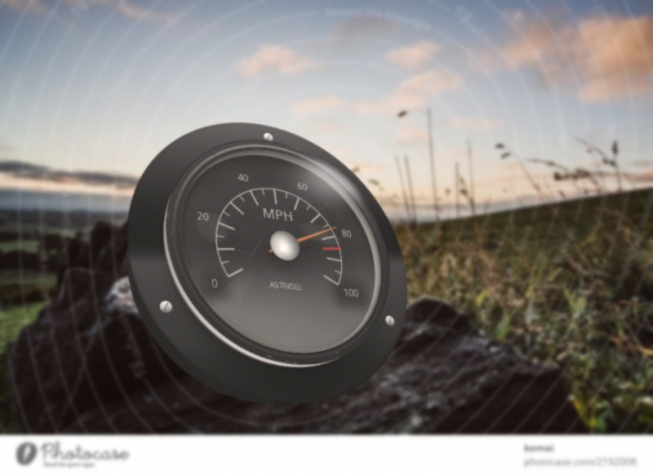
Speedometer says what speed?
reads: 77.5 mph
